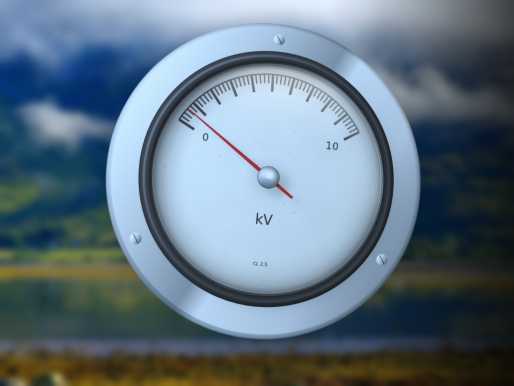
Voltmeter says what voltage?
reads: 0.6 kV
